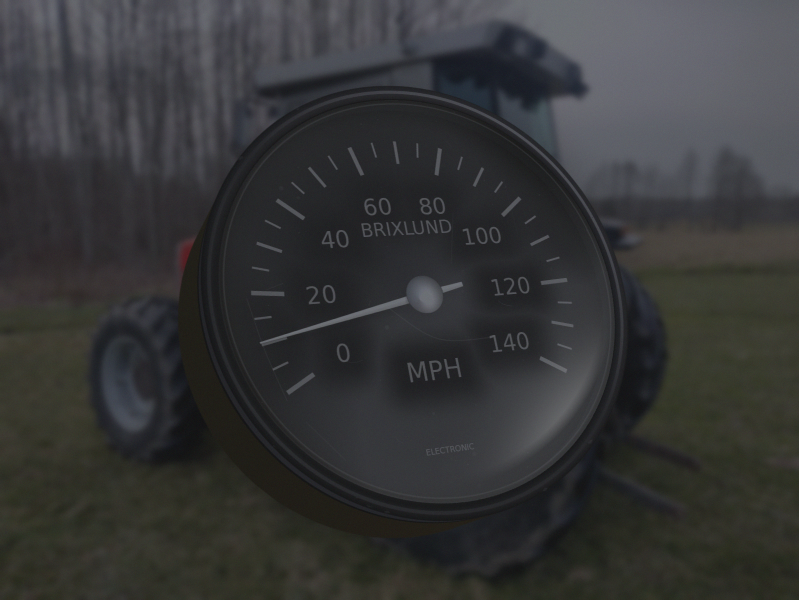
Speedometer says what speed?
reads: 10 mph
